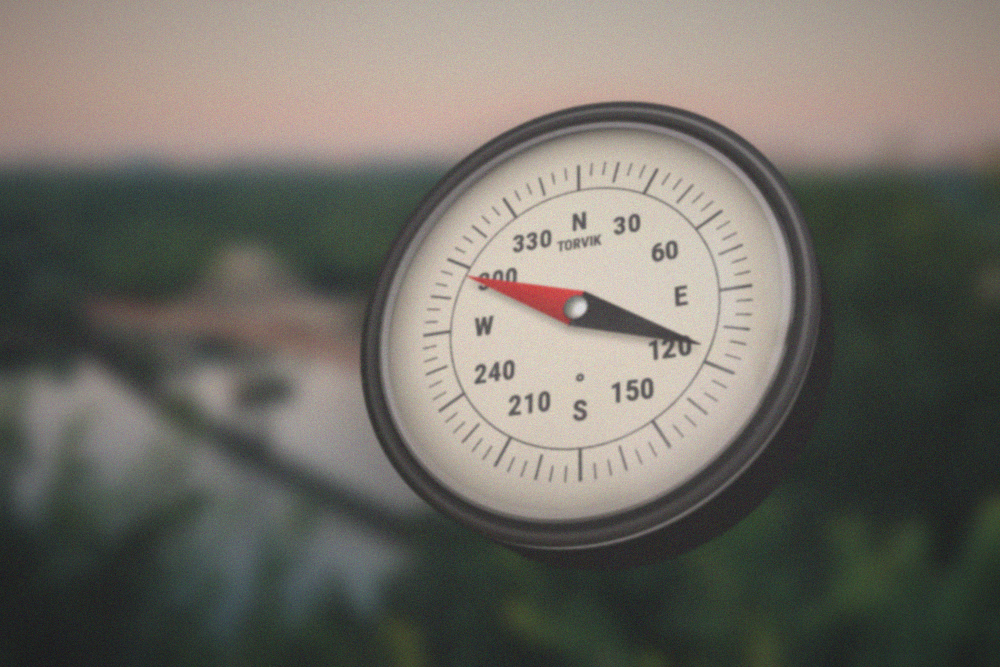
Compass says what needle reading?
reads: 295 °
